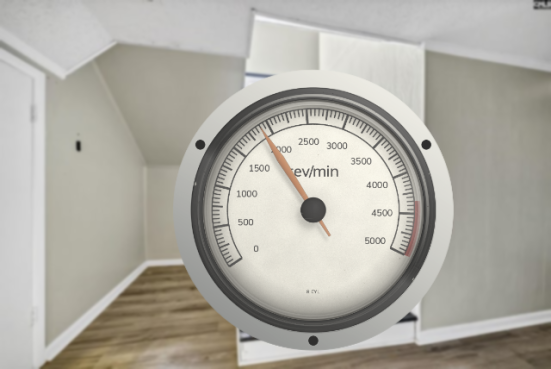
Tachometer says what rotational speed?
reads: 1900 rpm
